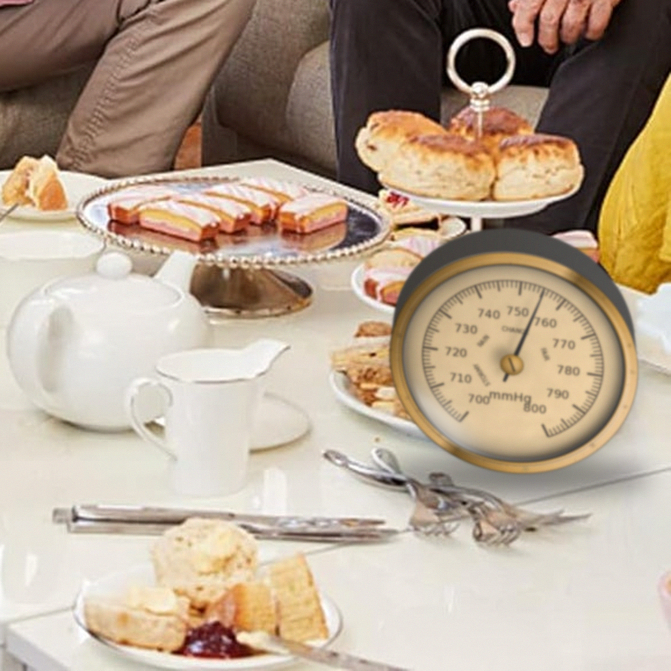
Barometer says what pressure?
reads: 755 mmHg
